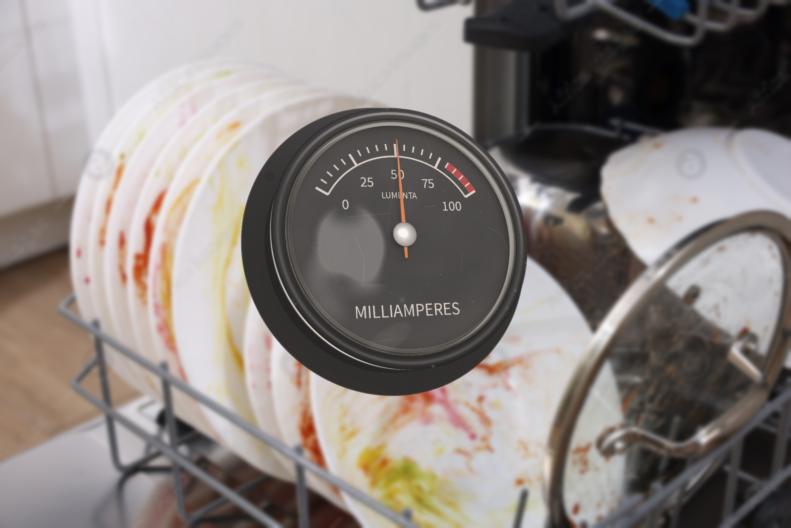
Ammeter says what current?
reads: 50 mA
